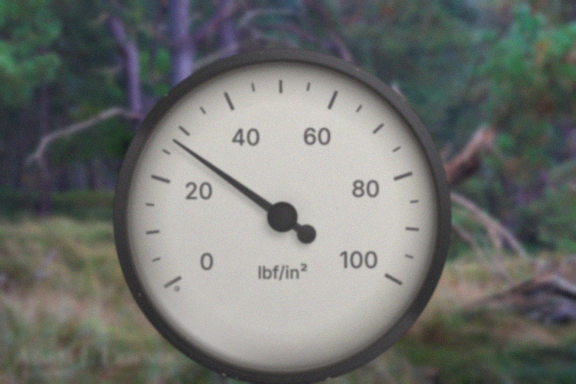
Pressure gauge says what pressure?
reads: 27.5 psi
